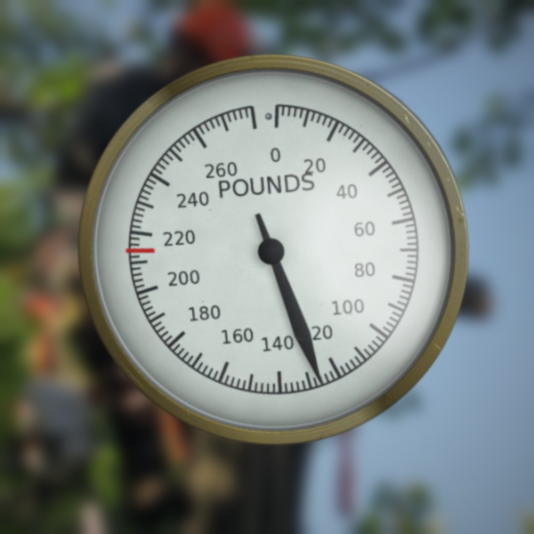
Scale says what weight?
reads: 126 lb
